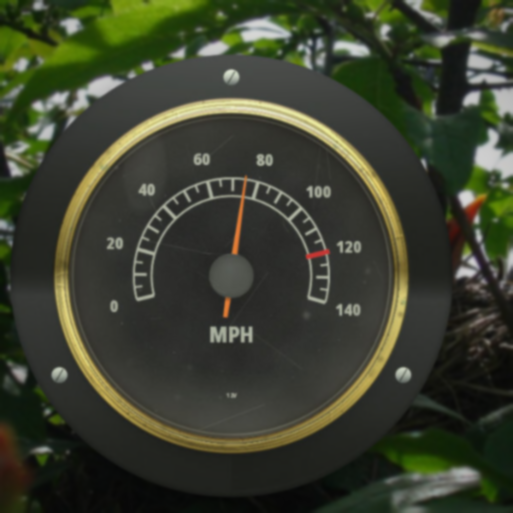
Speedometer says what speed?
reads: 75 mph
